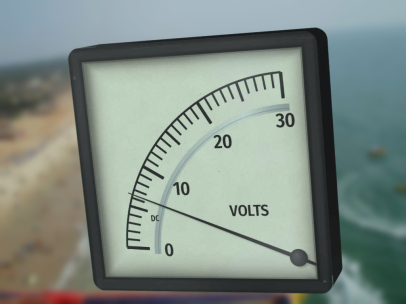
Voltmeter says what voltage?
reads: 6.5 V
